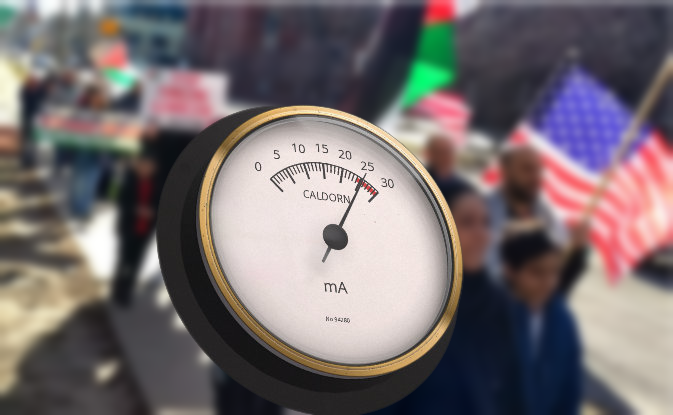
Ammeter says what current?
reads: 25 mA
